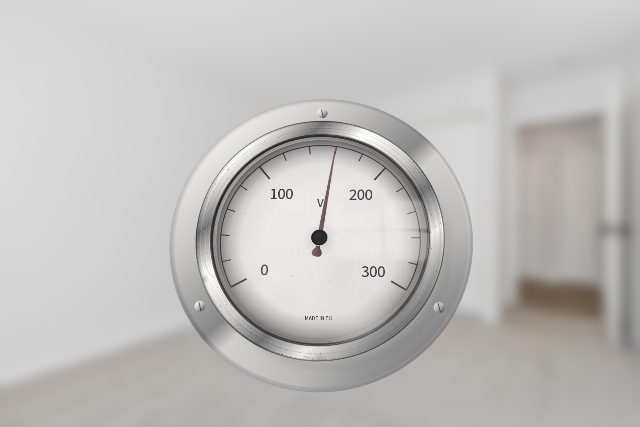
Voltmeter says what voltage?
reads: 160 V
